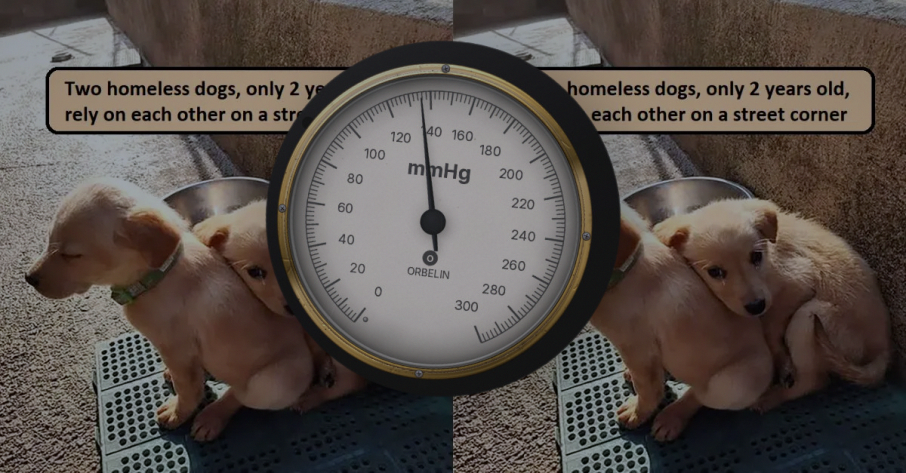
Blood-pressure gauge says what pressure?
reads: 136 mmHg
